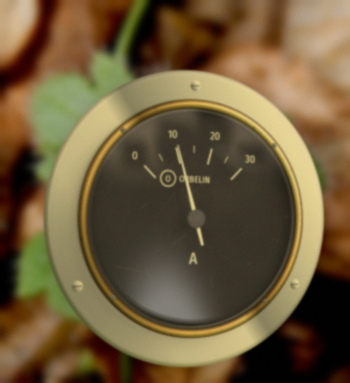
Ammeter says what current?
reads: 10 A
